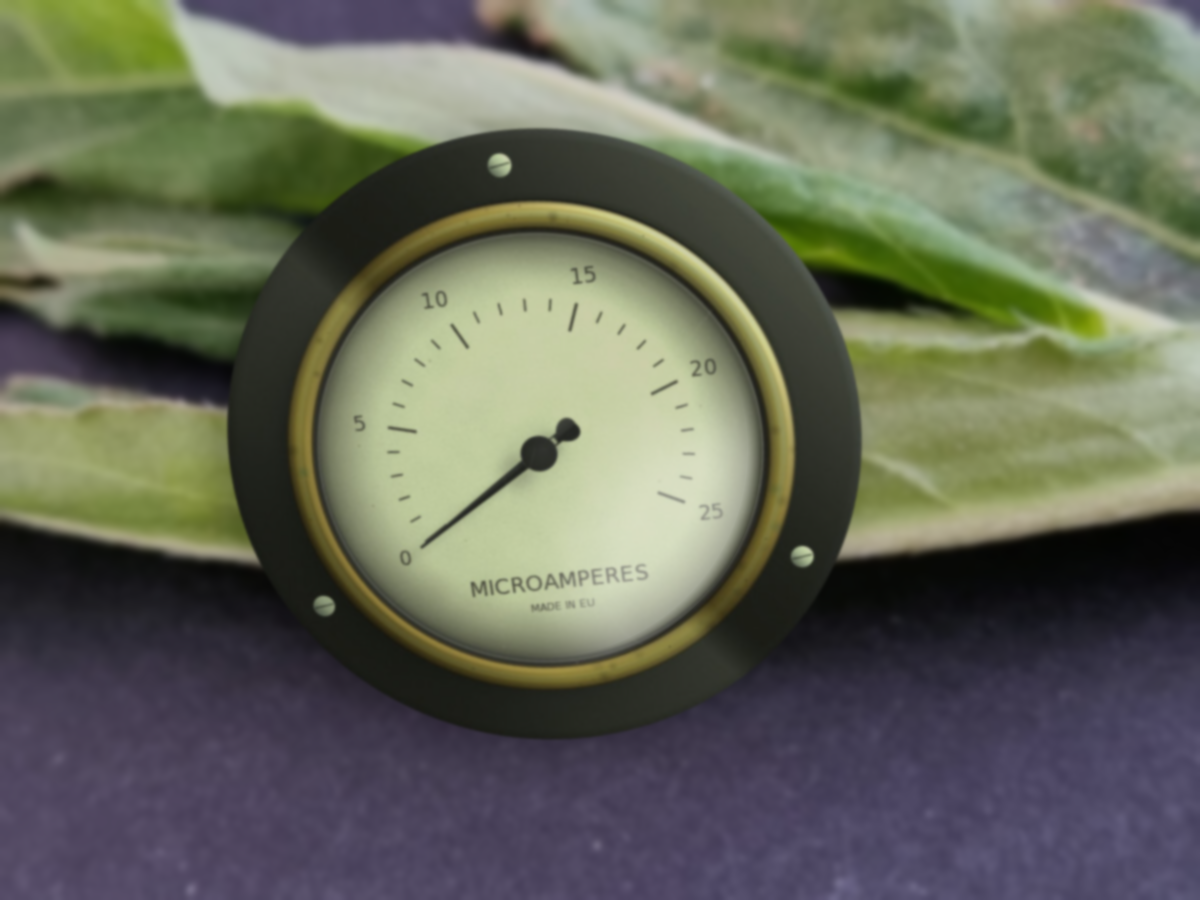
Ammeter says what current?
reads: 0 µA
